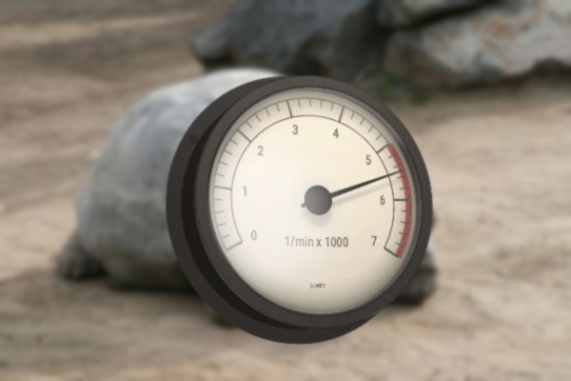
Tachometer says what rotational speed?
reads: 5500 rpm
